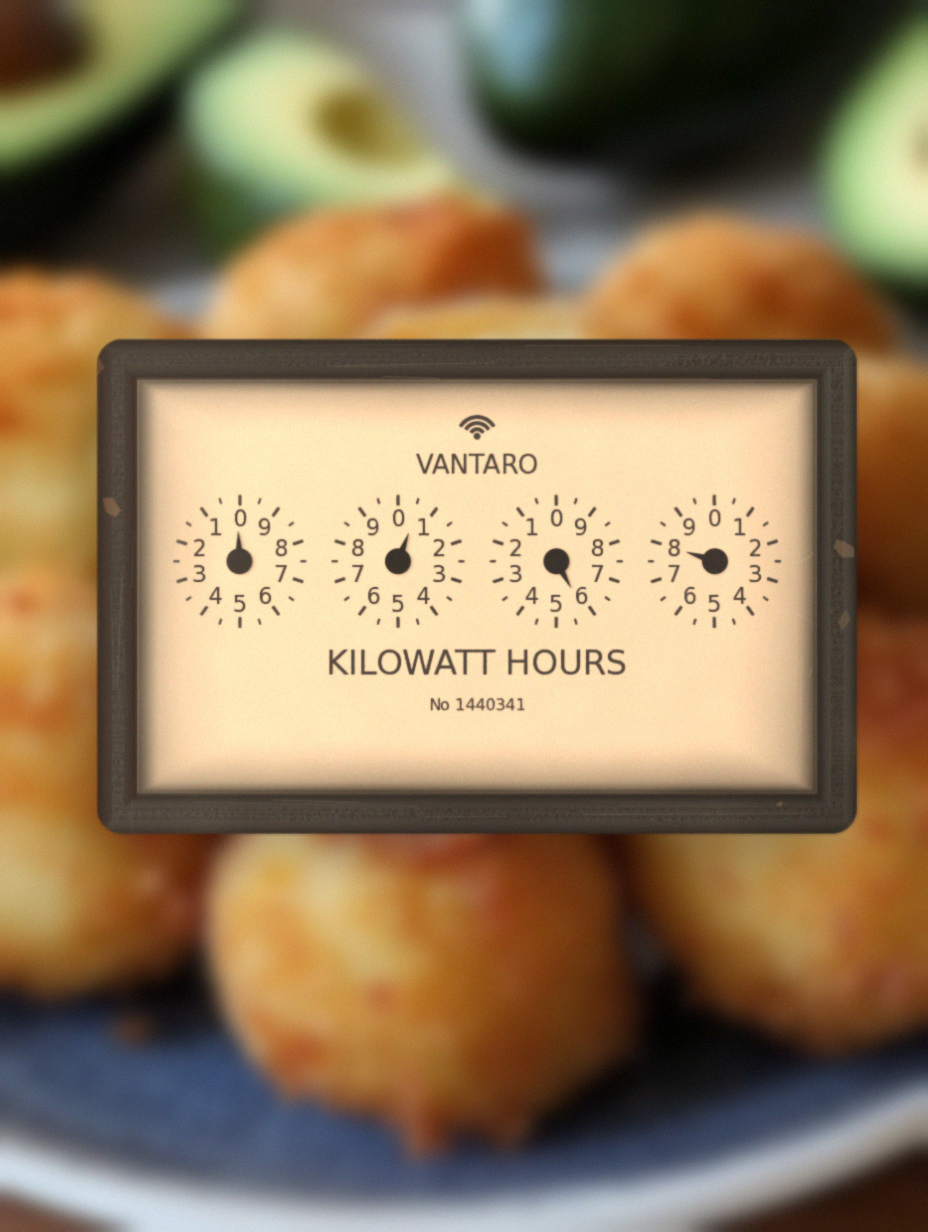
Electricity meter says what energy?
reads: 58 kWh
